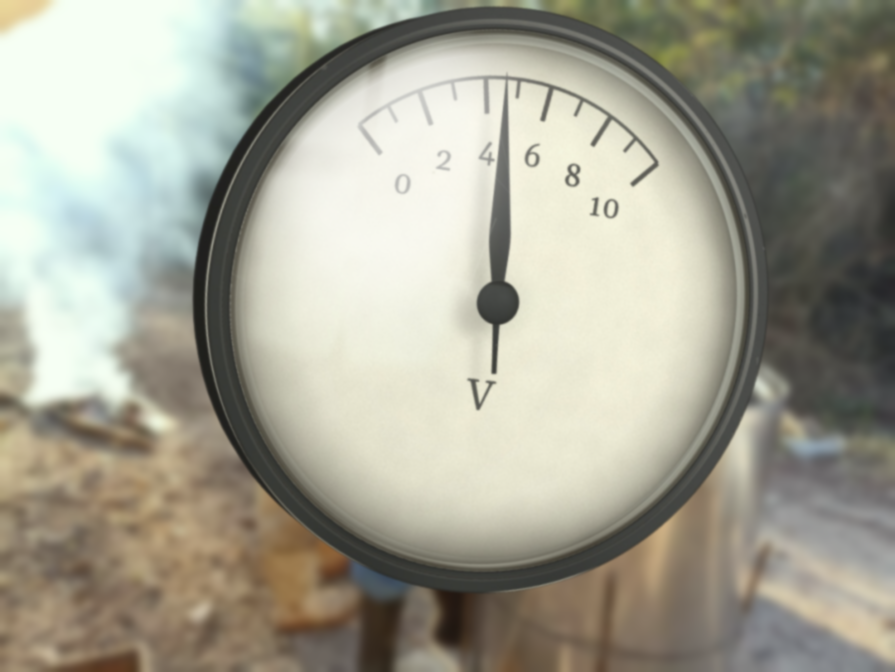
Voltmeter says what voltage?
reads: 4.5 V
